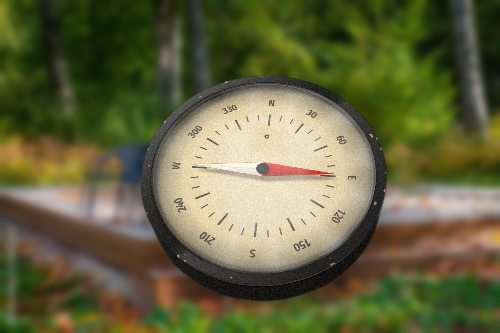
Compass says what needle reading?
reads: 90 °
